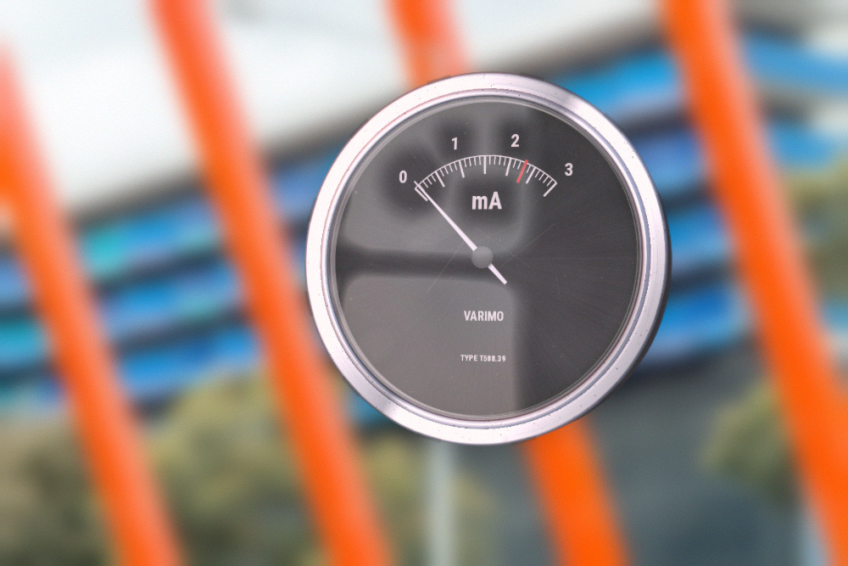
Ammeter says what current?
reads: 0.1 mA
